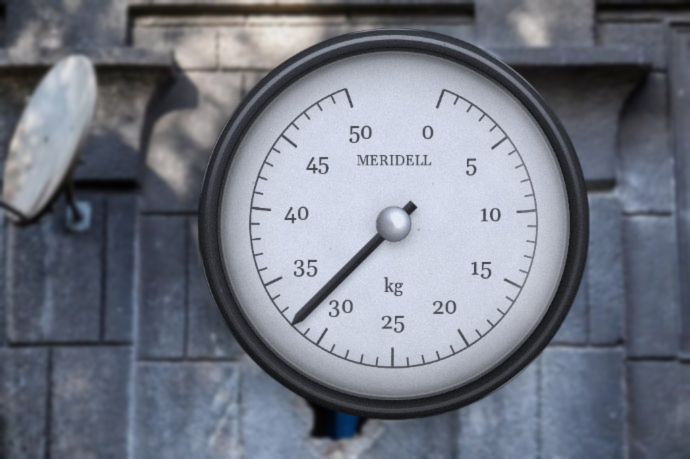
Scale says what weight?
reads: 32 kg
